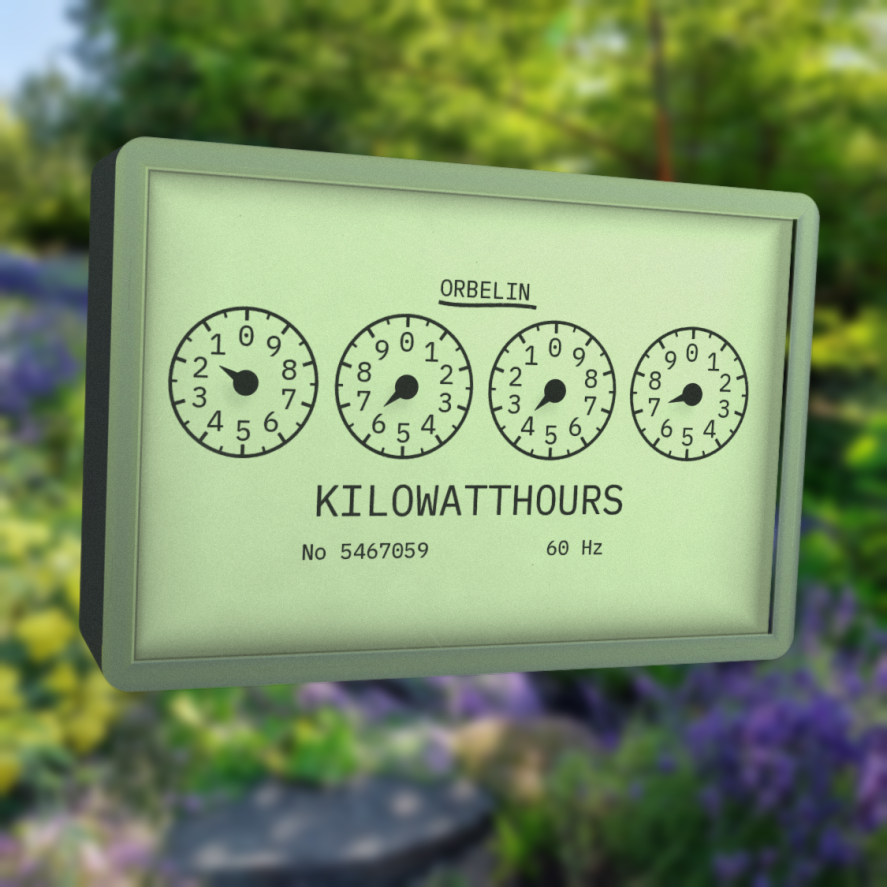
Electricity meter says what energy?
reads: 1637 kWh
